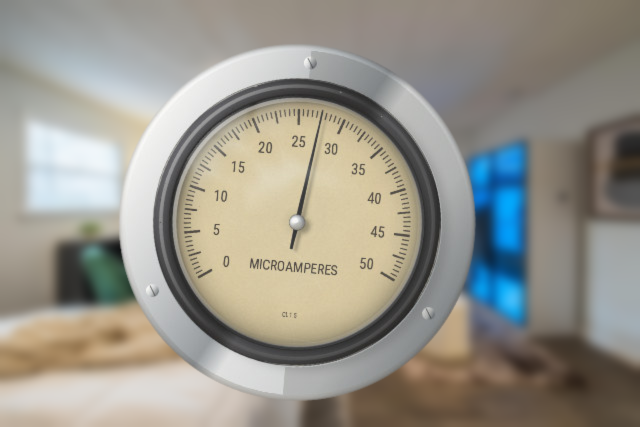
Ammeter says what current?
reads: 27.5 µA
